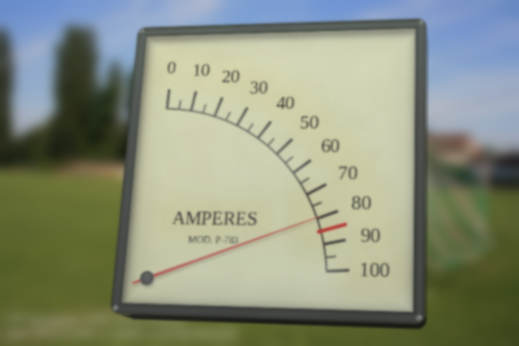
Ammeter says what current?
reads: 80 A
